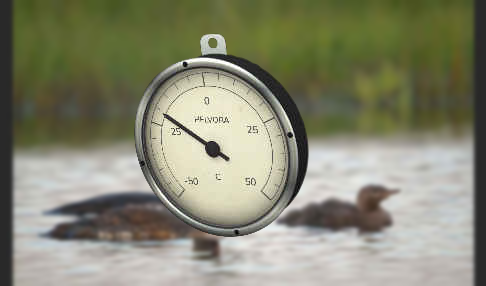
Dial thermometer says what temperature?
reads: -20 °C
